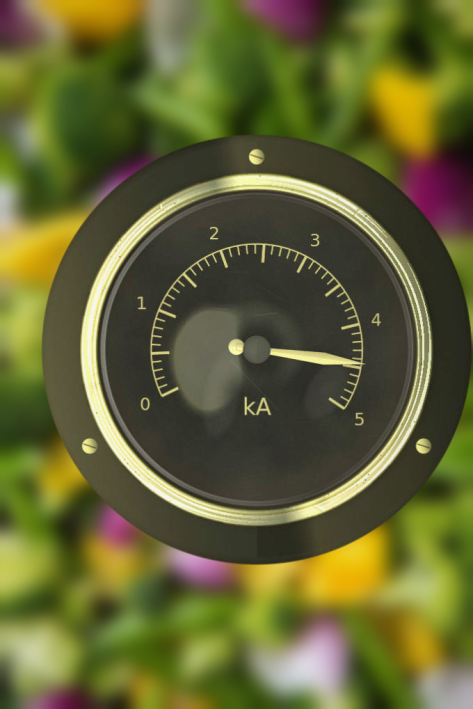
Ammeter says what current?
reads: 4.45 kA
